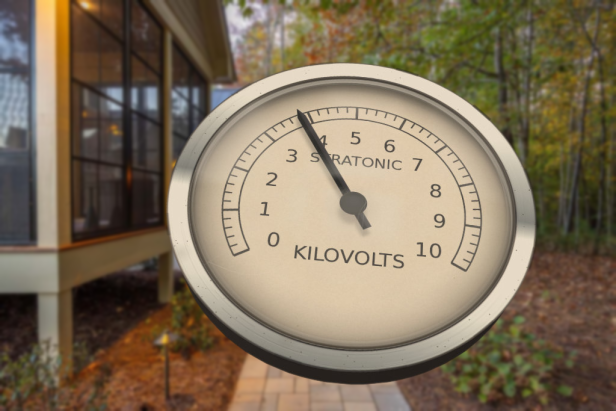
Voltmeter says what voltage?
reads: 3.8 kV
